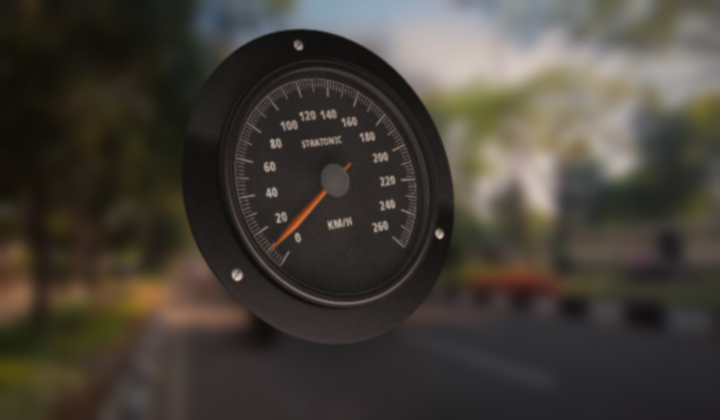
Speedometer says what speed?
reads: 10 km/h
